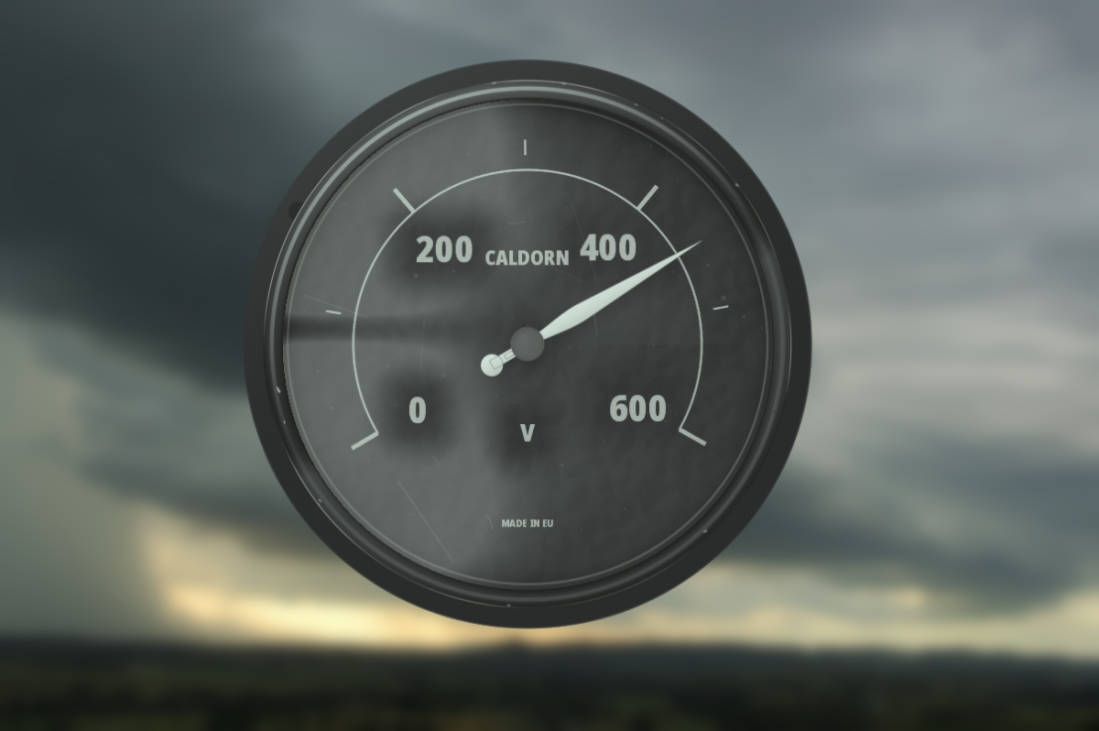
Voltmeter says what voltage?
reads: 450 V
